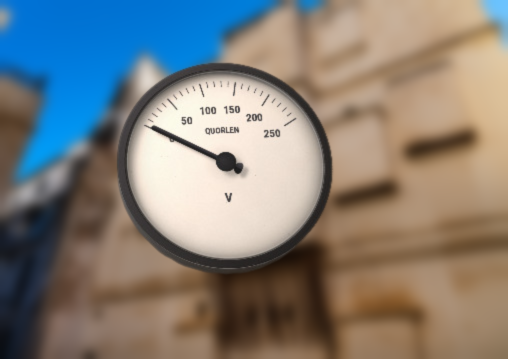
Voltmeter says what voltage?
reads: 0 V
